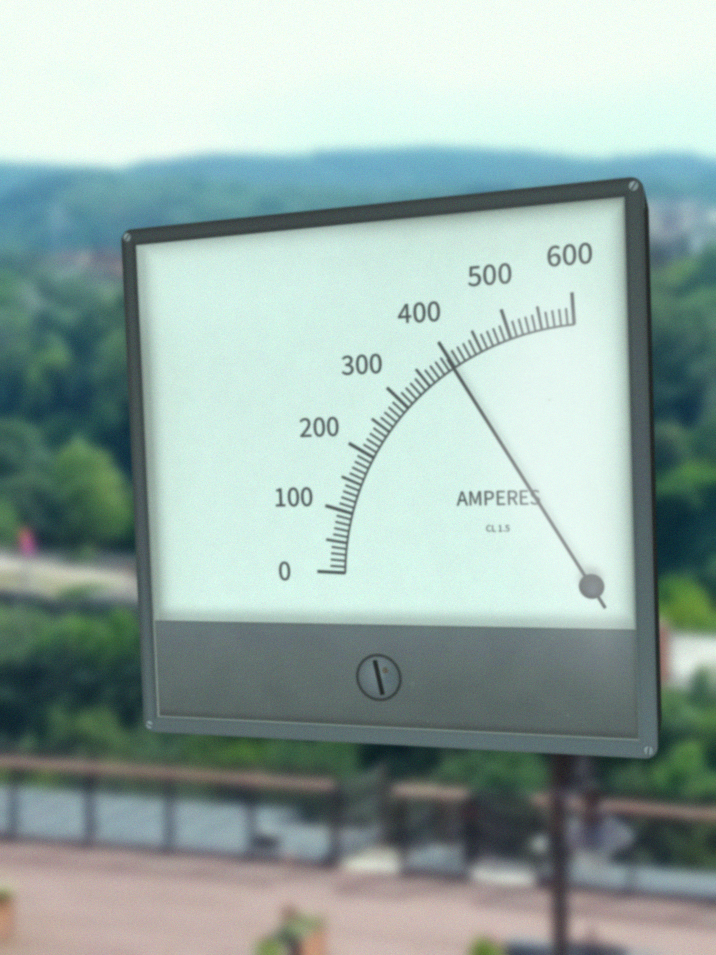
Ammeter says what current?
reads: 400 A
